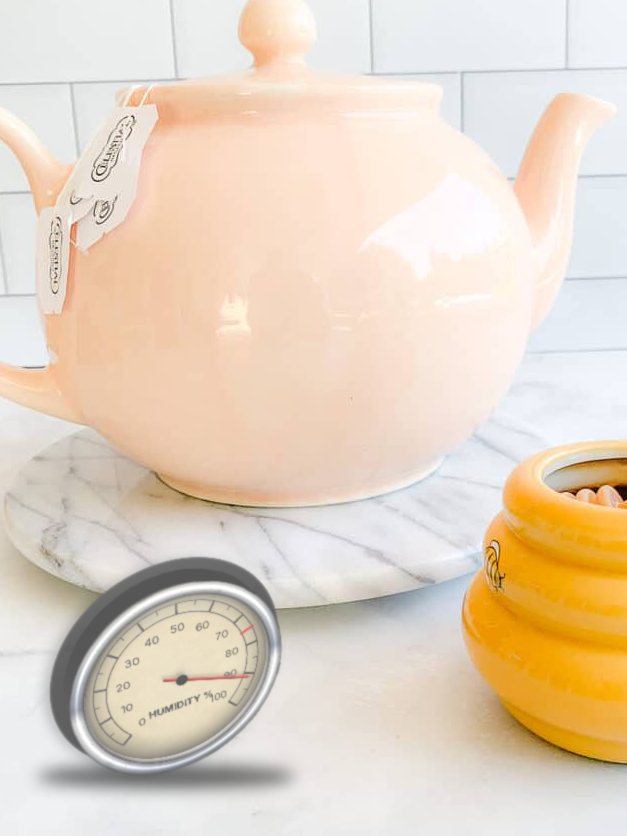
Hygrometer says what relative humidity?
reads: 90 %
